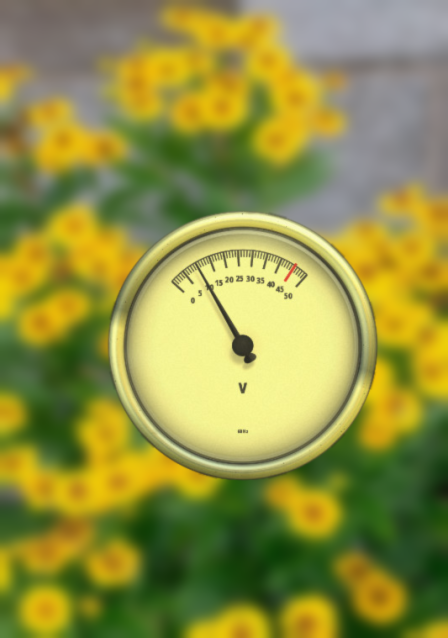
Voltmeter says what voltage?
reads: 10 V
